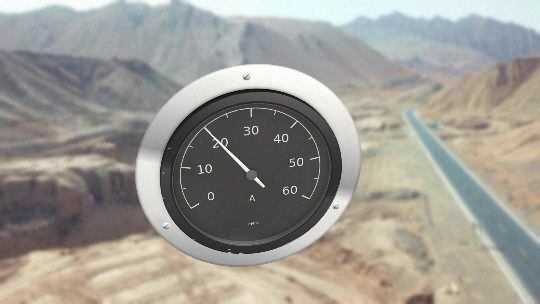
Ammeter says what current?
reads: 20 A
